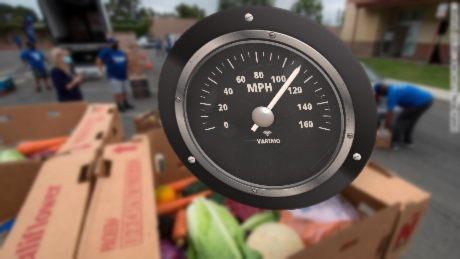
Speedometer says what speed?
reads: 110 mph
